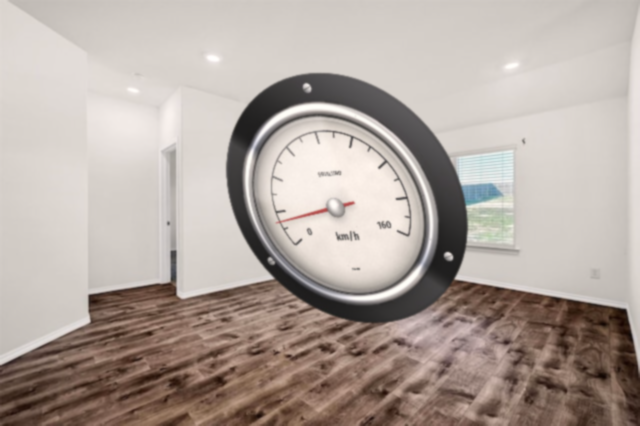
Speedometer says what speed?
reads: 15 km/h
